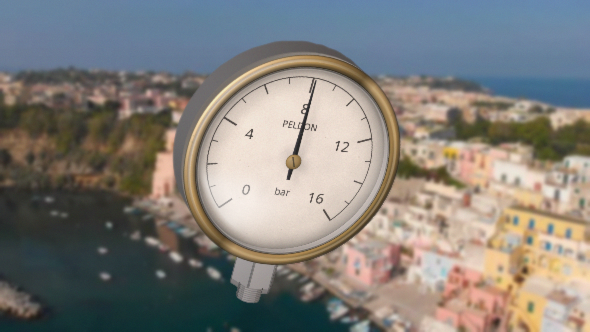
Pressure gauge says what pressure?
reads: 8 bar
